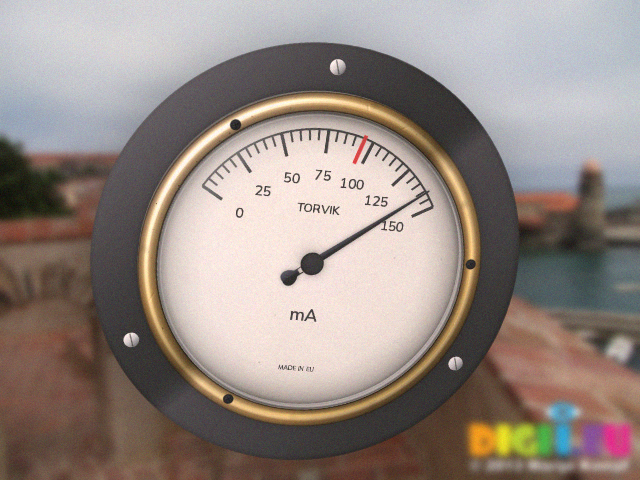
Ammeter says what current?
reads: 140 mA
